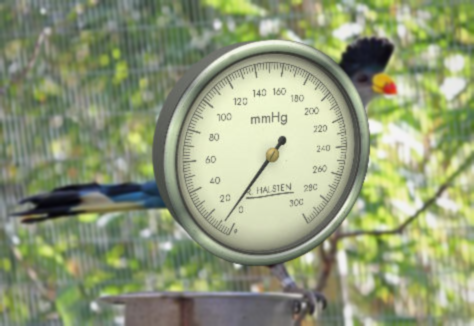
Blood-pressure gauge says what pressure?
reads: 10 mmHg
